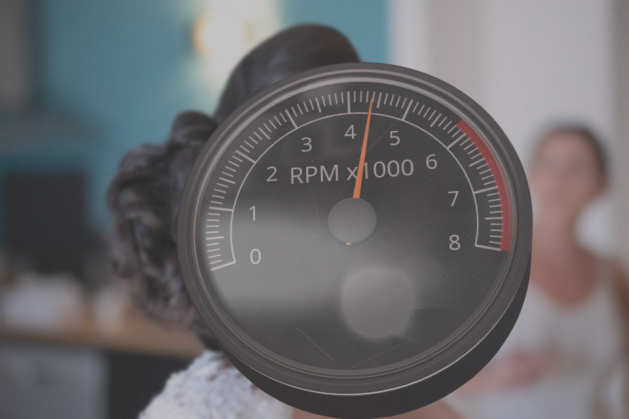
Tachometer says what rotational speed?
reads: 4400 rpm
